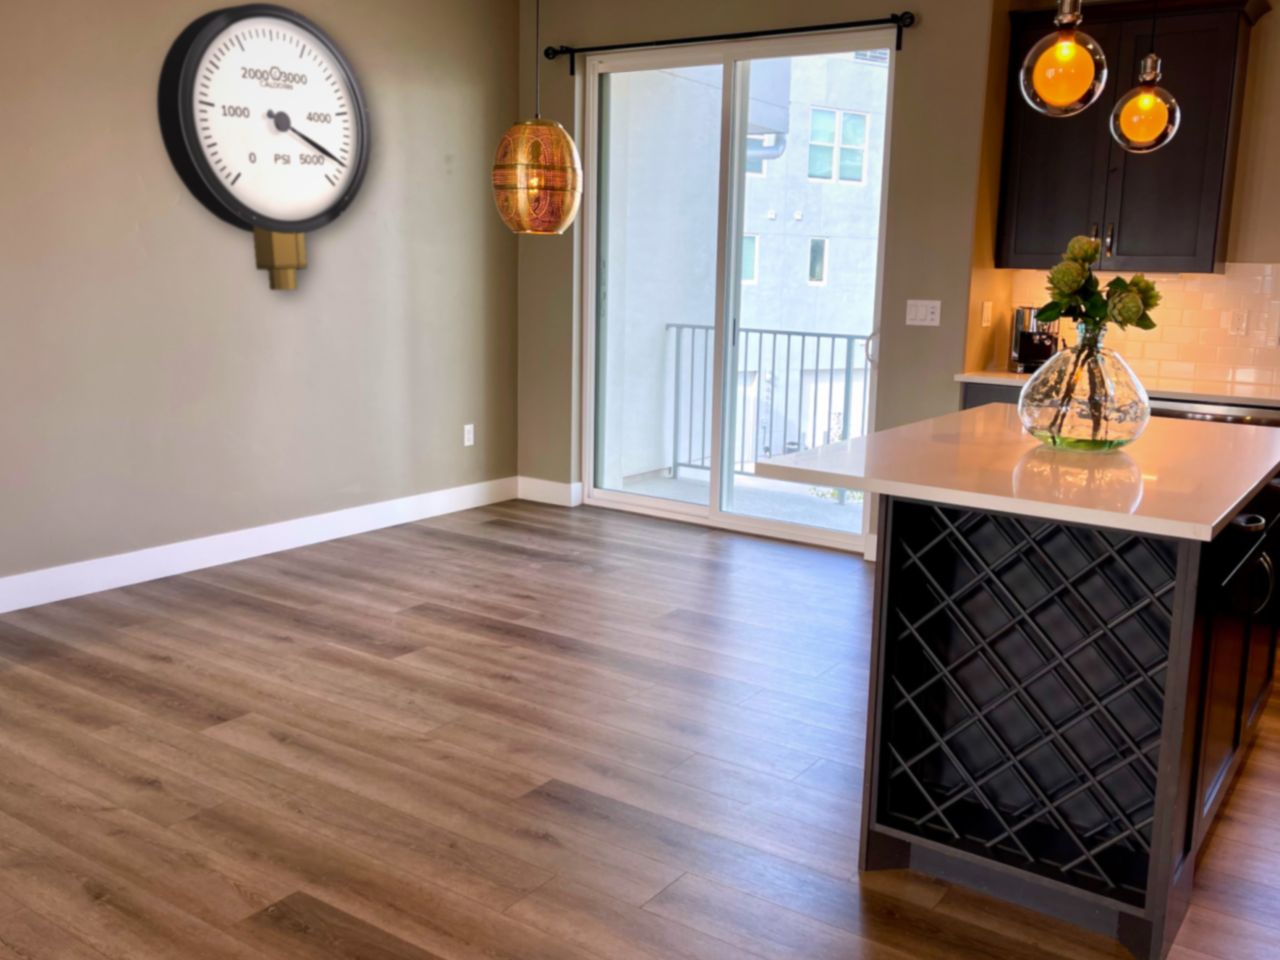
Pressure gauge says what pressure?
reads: 4700 psi
